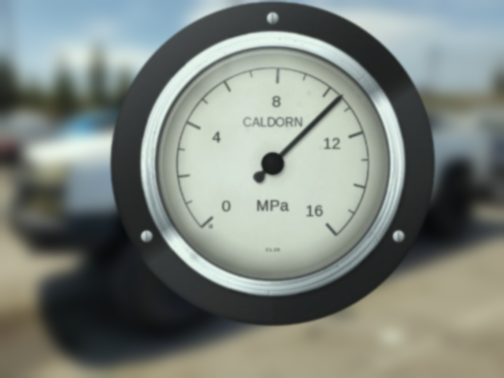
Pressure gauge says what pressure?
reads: 10.5 MPa
